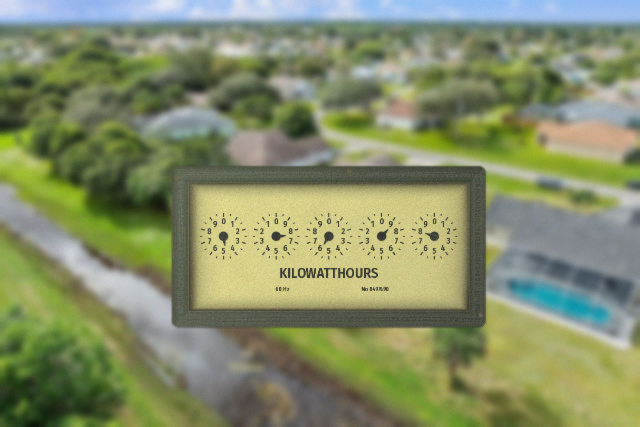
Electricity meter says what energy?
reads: 47588 kWh
